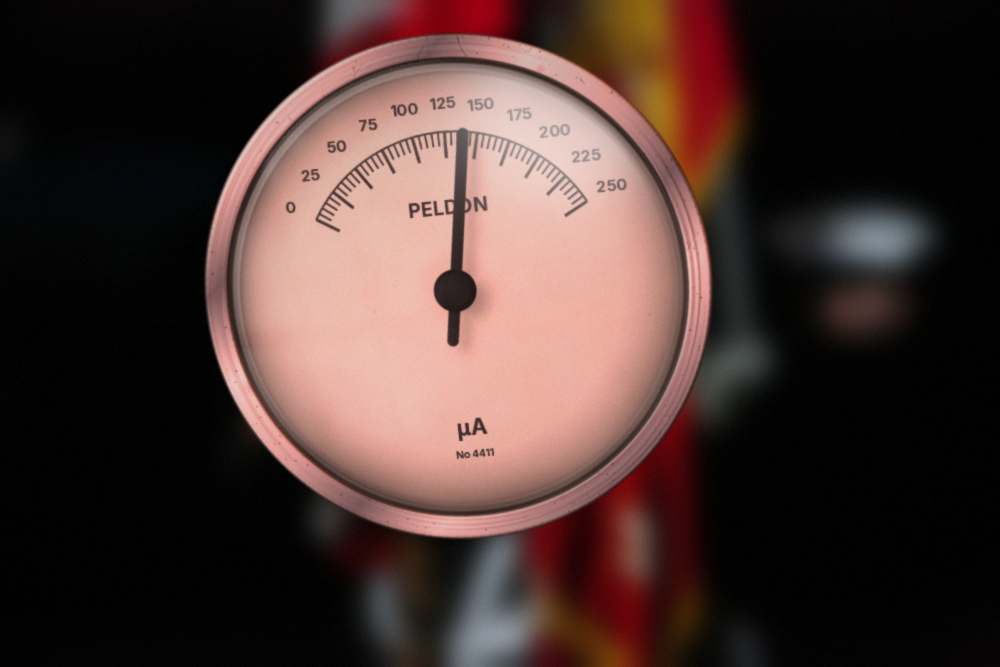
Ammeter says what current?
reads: 140 µA
